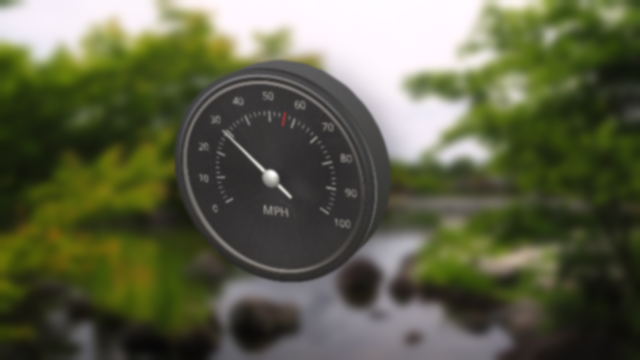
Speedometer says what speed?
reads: 30 mph
